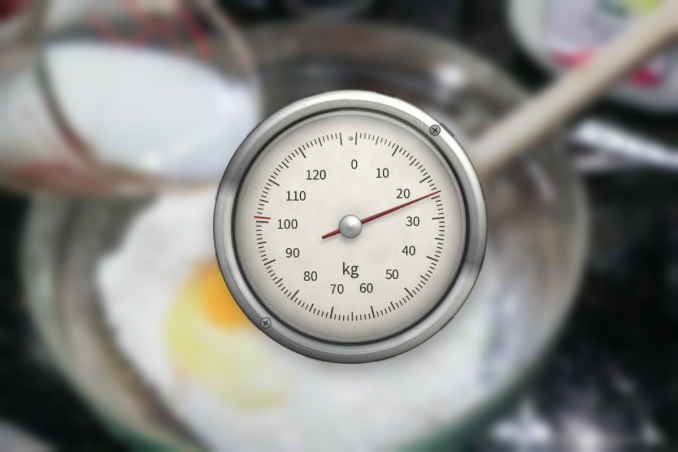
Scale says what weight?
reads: 24 kg
